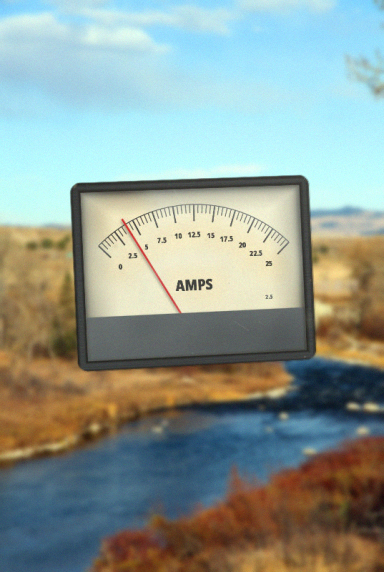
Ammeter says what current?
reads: 4 A
